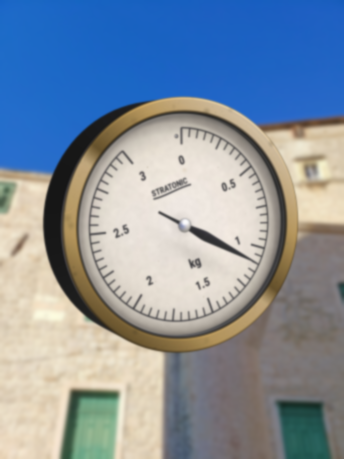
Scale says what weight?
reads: 1.1 kg
